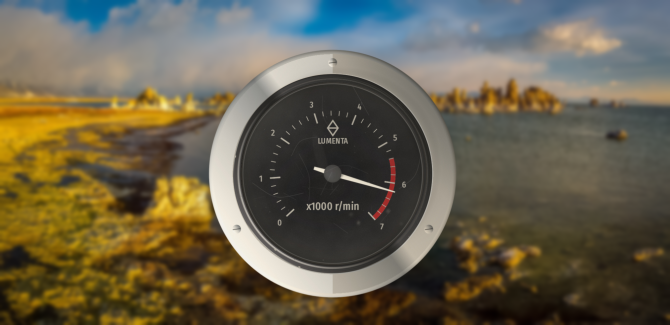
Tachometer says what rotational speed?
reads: 6200 rpm
